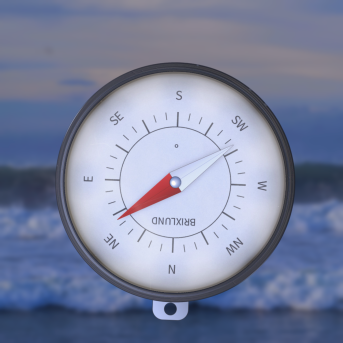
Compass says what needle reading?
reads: 55 °
